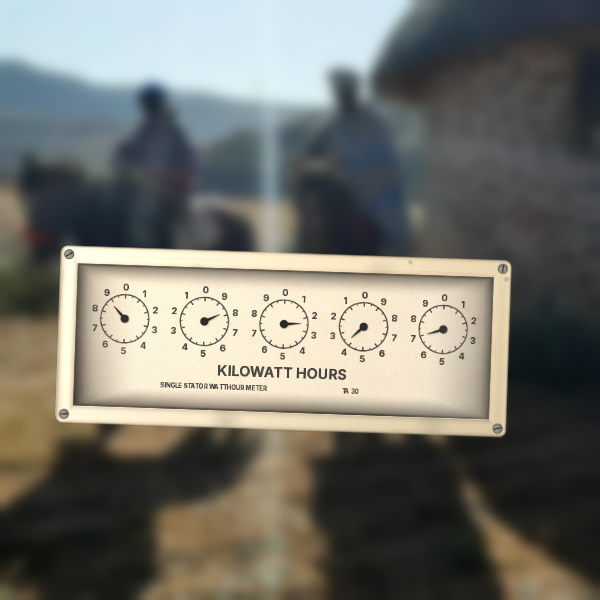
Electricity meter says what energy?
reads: 88237 kWh
